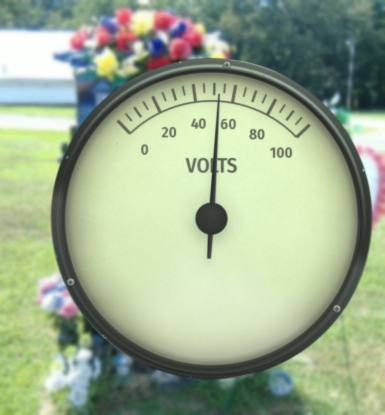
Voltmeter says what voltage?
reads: 52.5 V
